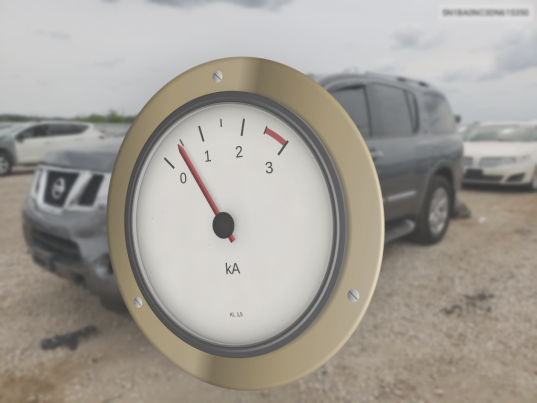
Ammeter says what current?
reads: 0.5 kA
